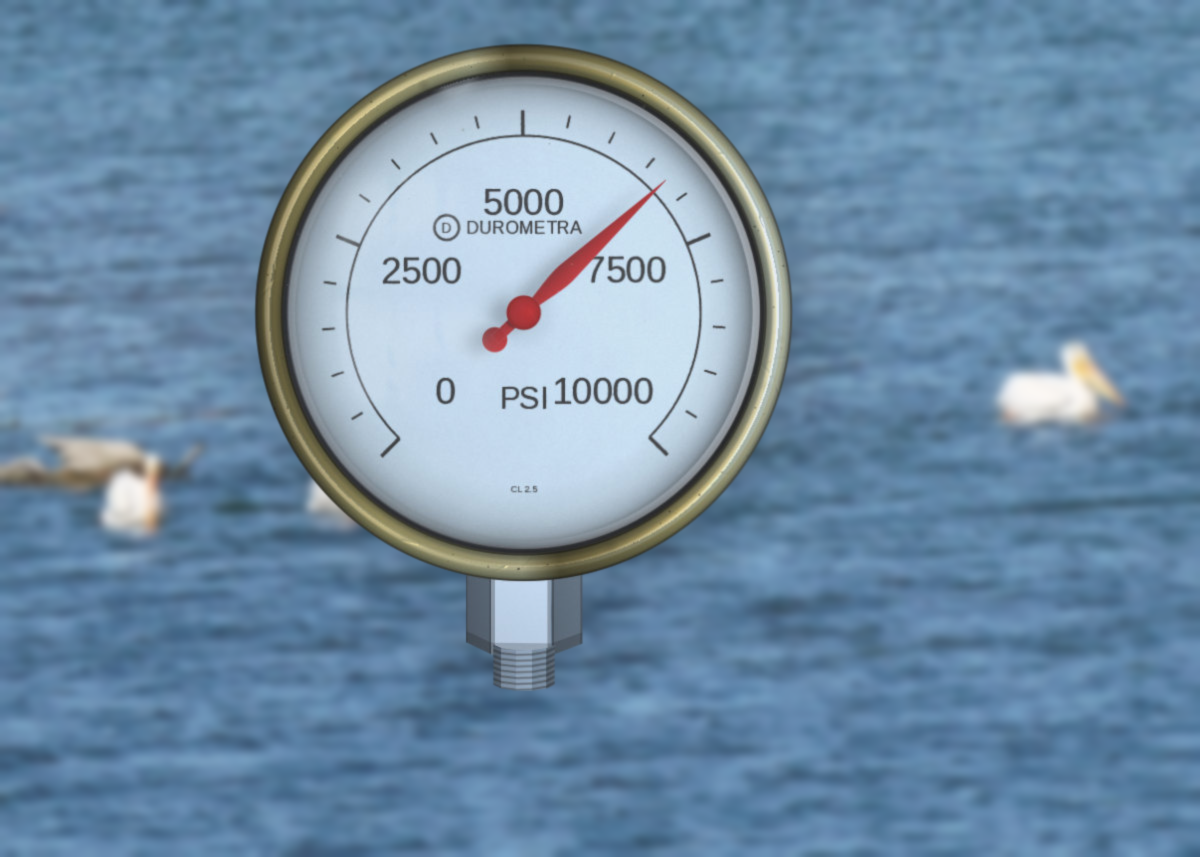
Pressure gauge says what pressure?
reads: 6750 psi
